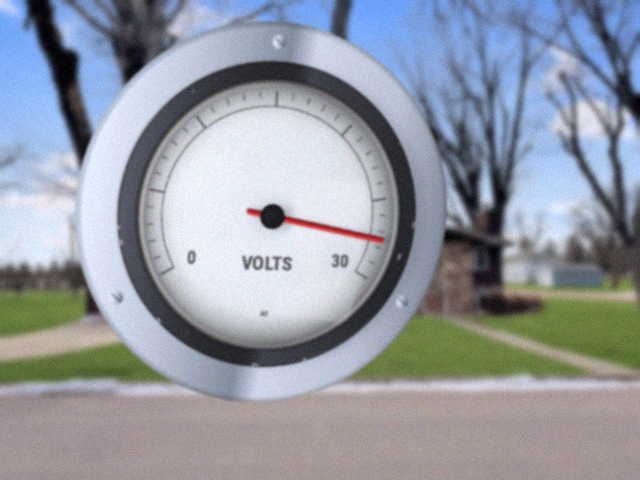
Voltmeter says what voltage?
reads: 27.5 V
